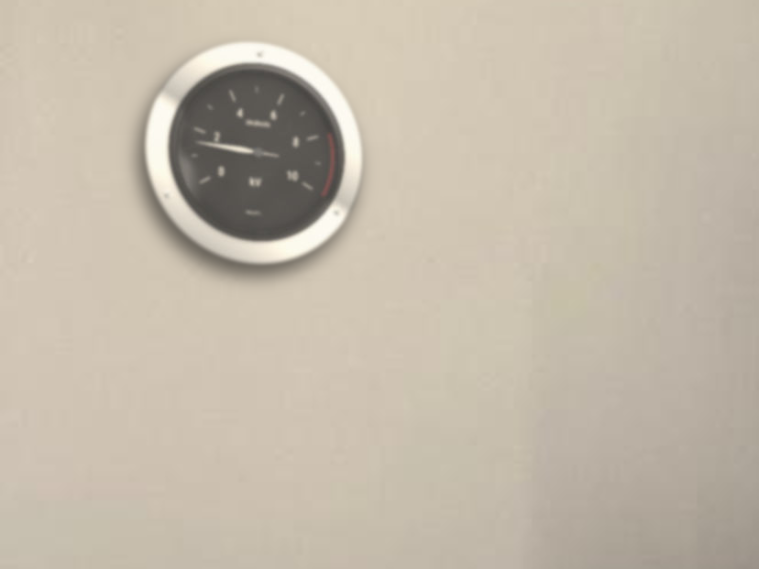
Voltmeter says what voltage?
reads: 1.5 kV
